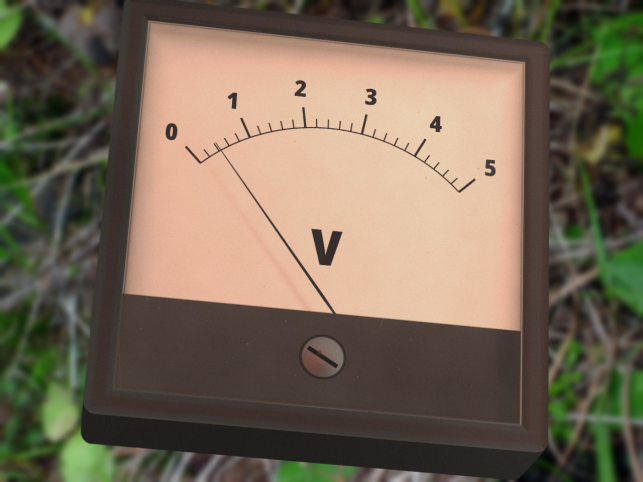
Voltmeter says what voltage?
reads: 0.4 V
